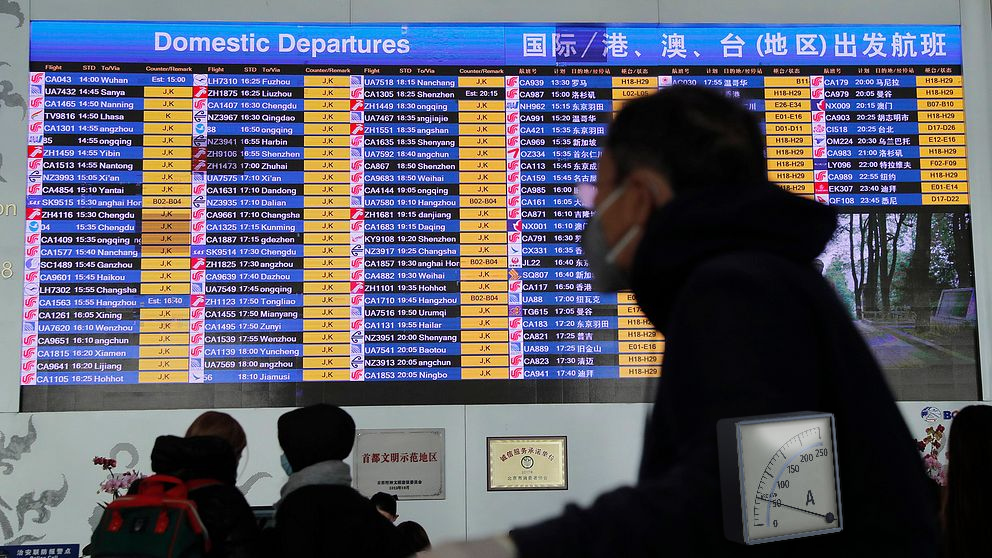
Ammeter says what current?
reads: 50 A
